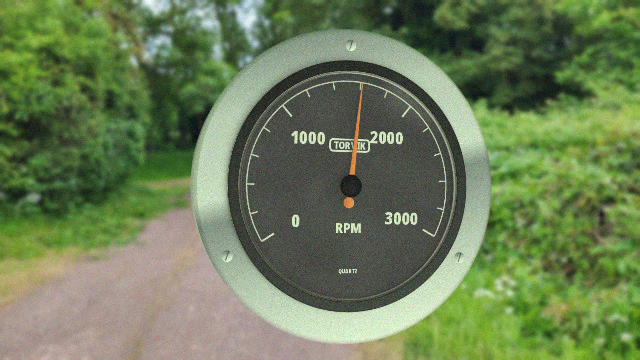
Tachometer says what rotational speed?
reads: 1600 rpm
